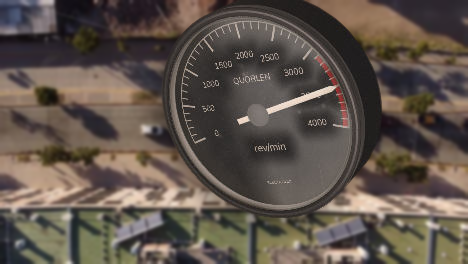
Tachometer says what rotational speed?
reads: 3500 rpm
